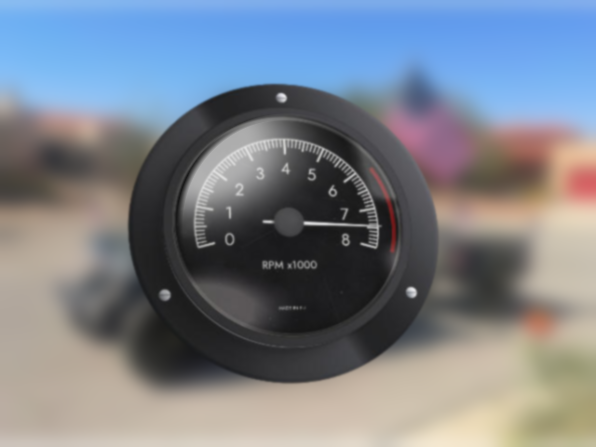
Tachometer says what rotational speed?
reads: 7500 rpm
